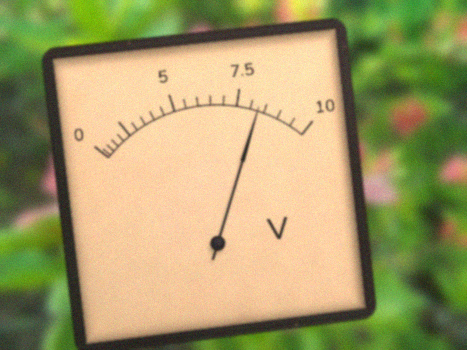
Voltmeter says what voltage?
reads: 8.25 V
